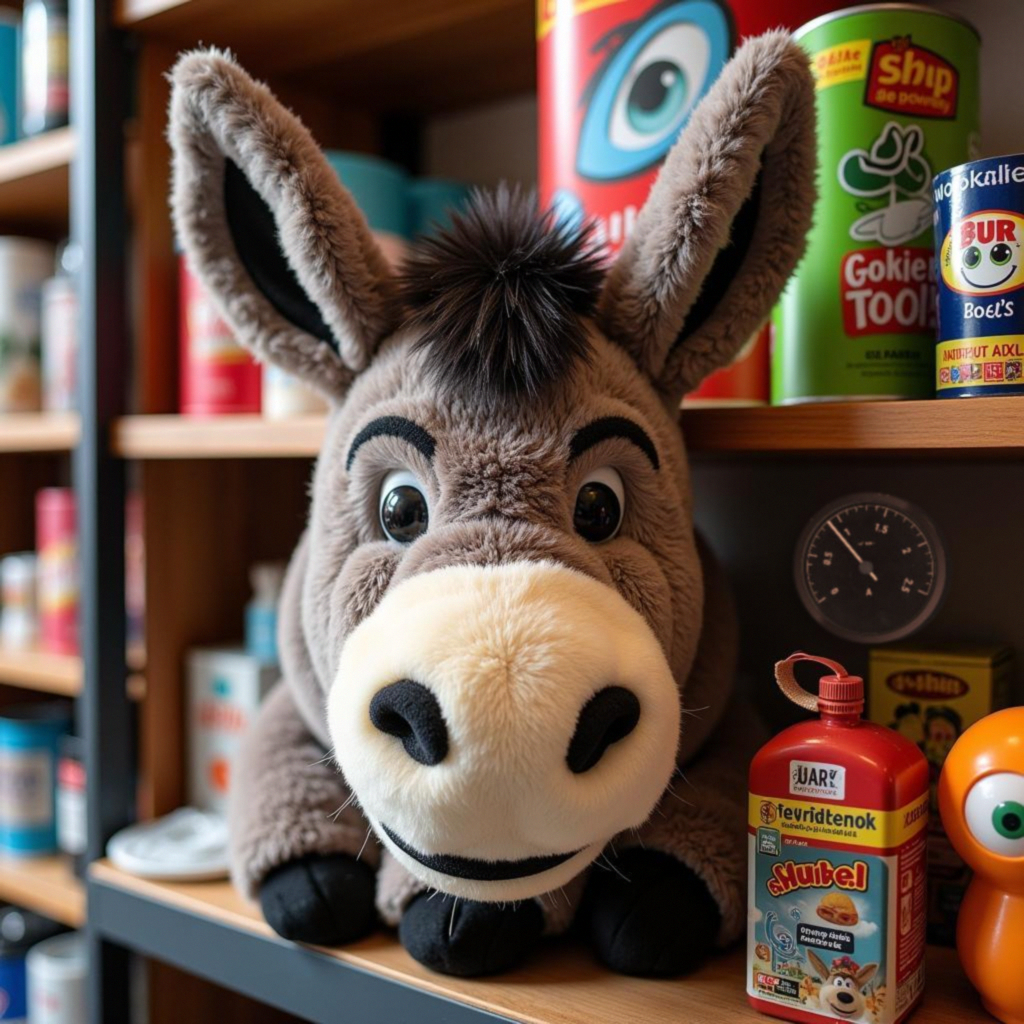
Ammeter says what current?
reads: 0.9 A
